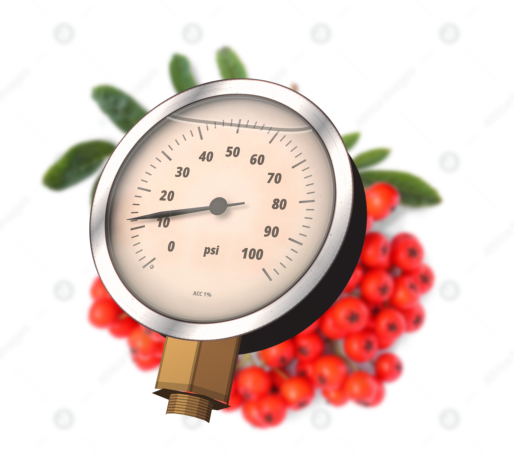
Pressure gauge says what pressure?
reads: 12 psi
